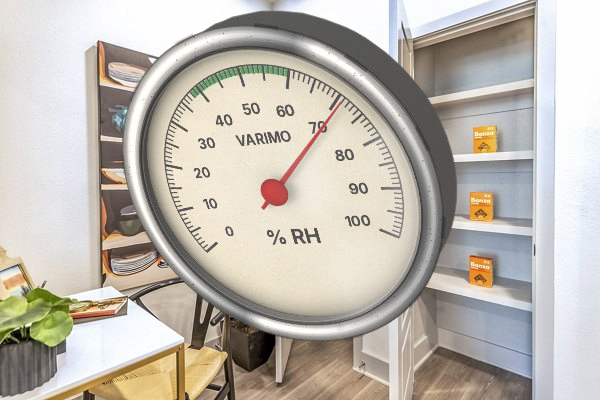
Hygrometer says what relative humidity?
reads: 71 %
